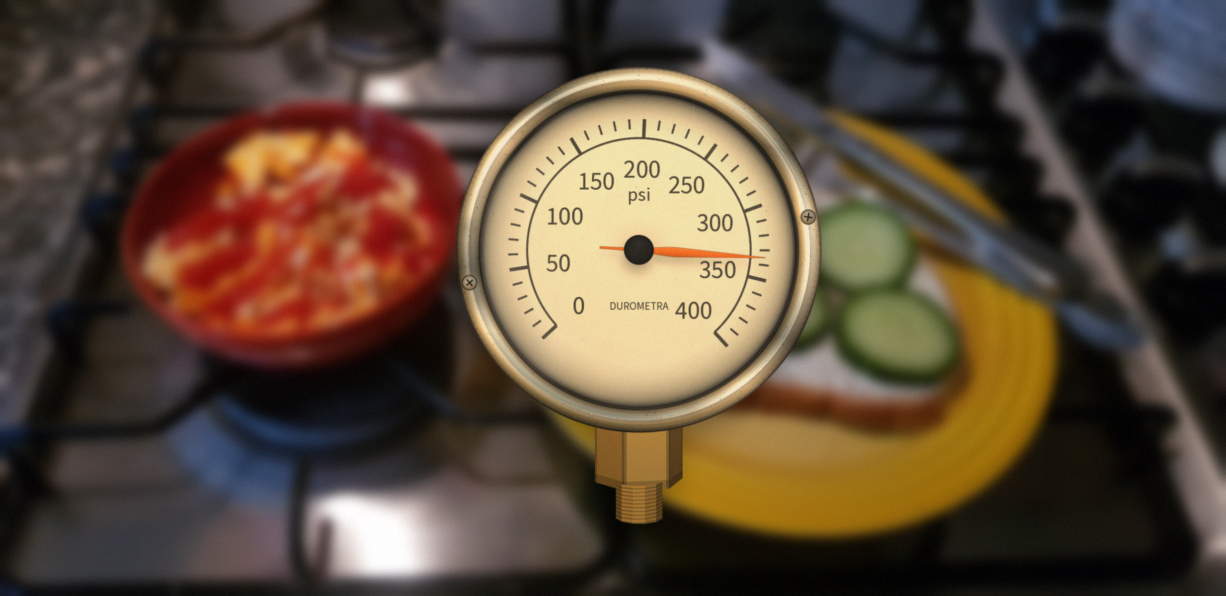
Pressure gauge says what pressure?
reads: 335 psi
